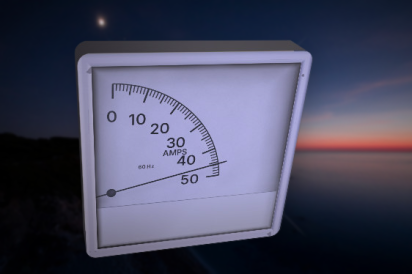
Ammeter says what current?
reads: 45 A
